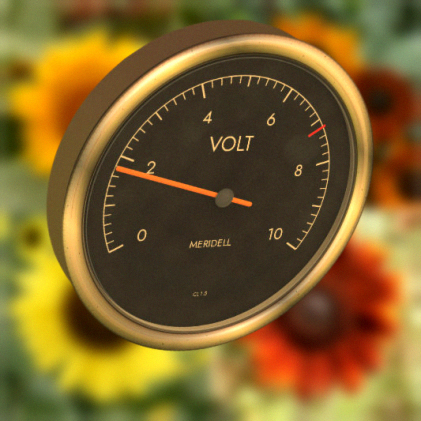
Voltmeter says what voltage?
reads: 1.8 V
